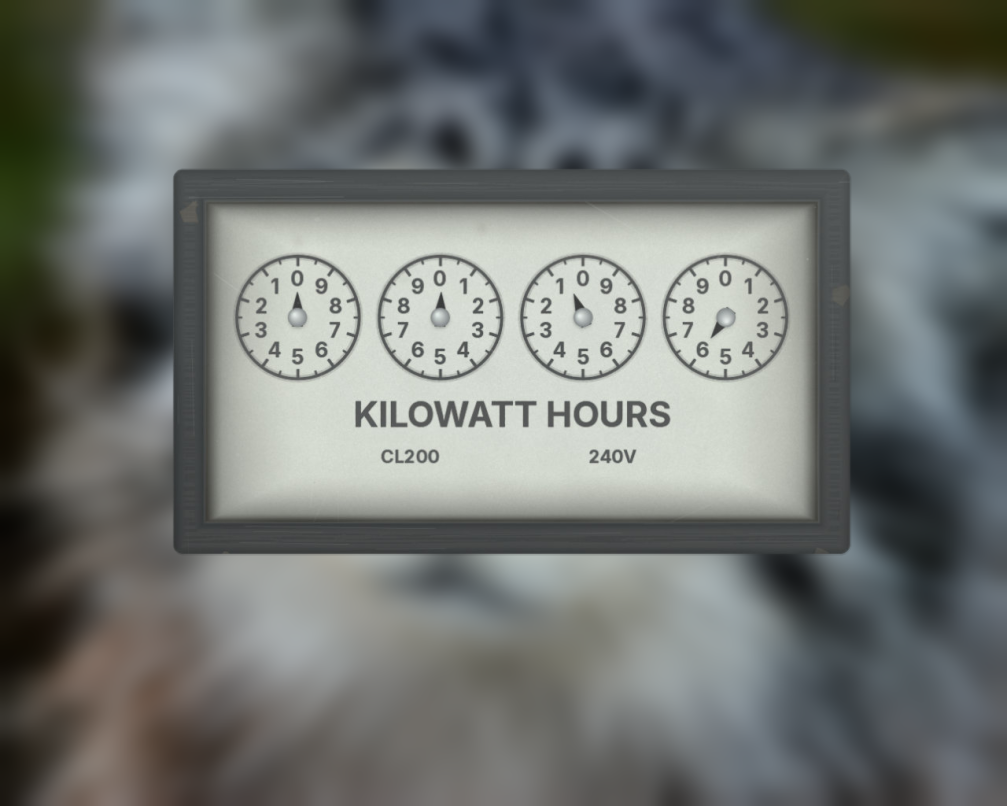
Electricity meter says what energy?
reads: 6 kWh
